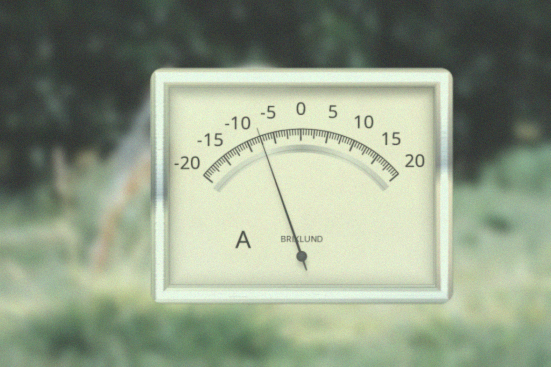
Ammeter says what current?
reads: -7.5 A
